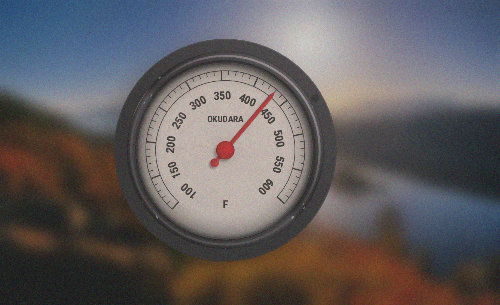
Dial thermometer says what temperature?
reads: 430 °F
